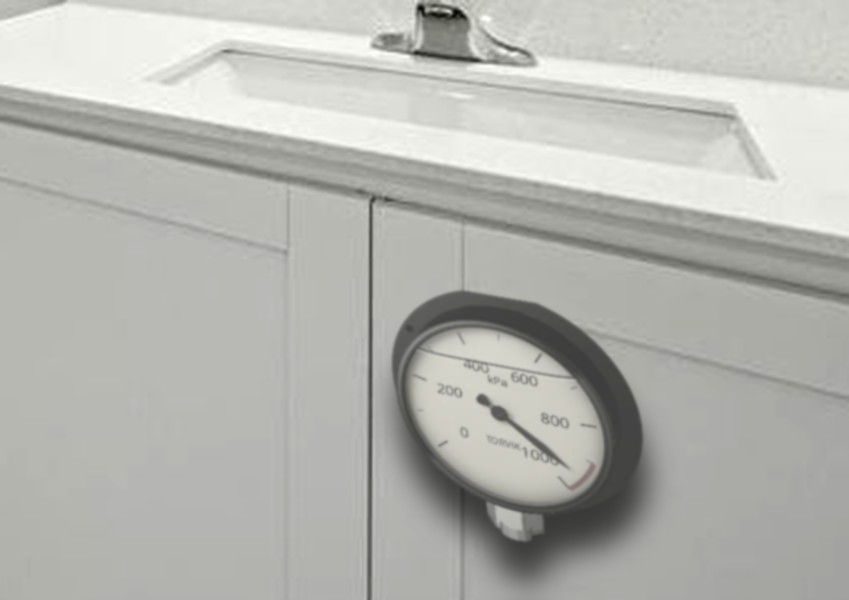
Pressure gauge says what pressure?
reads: 950 kPa
